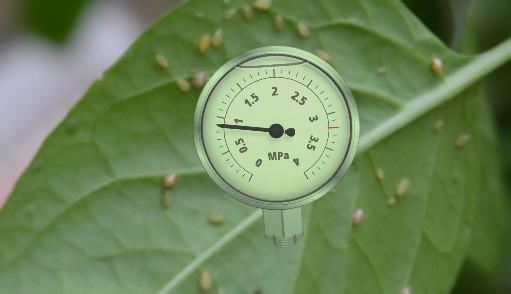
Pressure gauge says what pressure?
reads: 0.9 MPa
